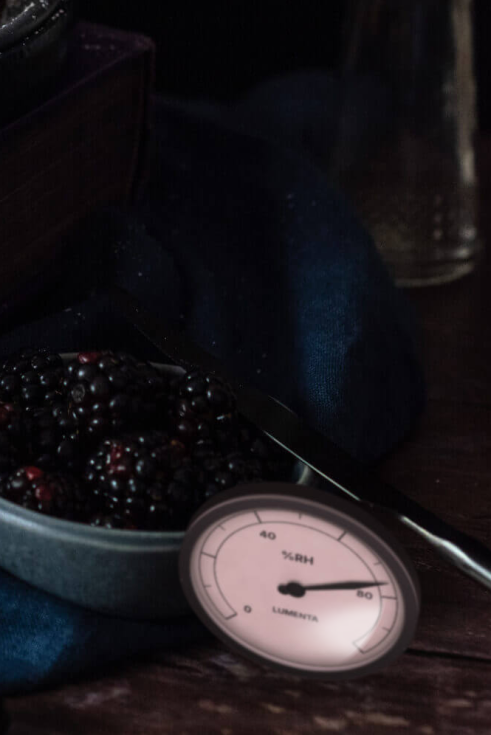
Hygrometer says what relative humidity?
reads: 75 %
